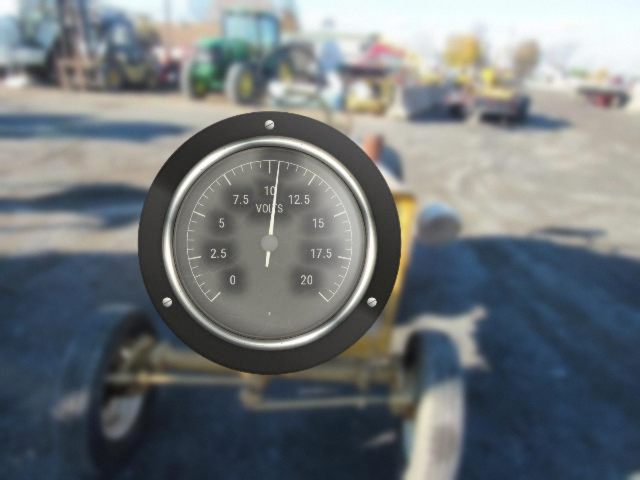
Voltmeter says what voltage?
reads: 10.5 V
